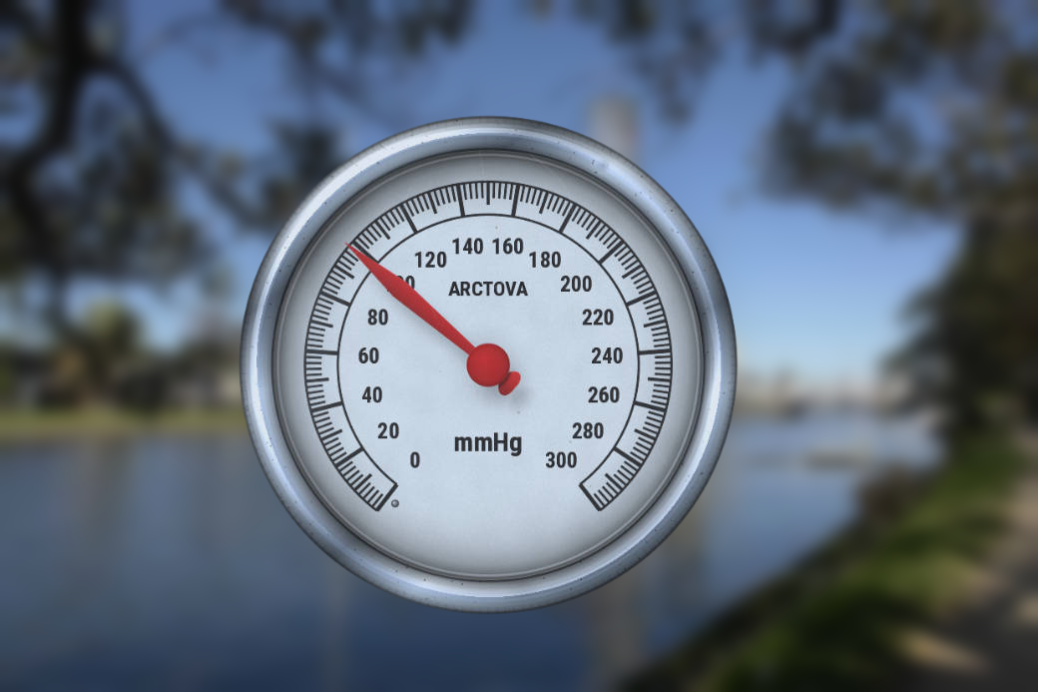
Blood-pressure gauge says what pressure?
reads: 98 mmHg
